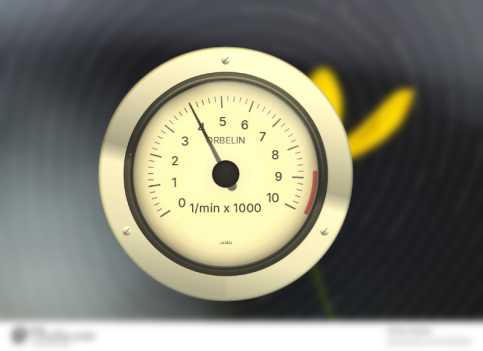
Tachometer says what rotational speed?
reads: 4000 rpm
